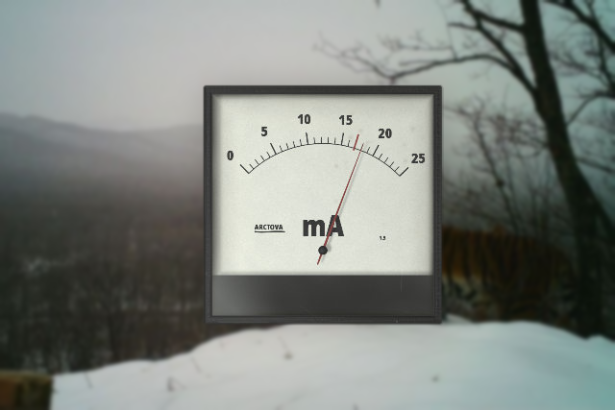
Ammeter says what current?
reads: 18 mA
